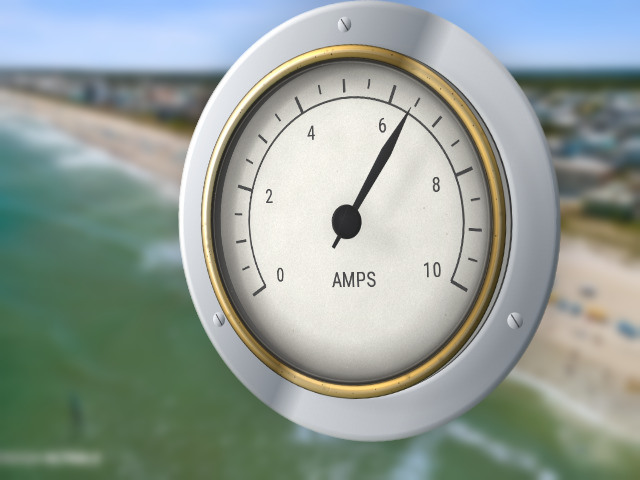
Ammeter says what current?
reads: 6.5 A
